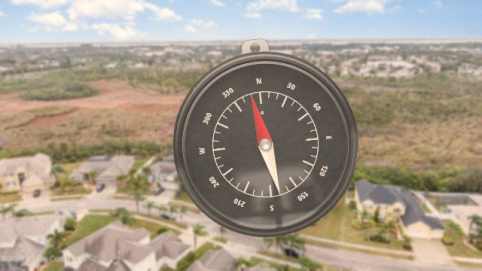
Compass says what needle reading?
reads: 350 °
